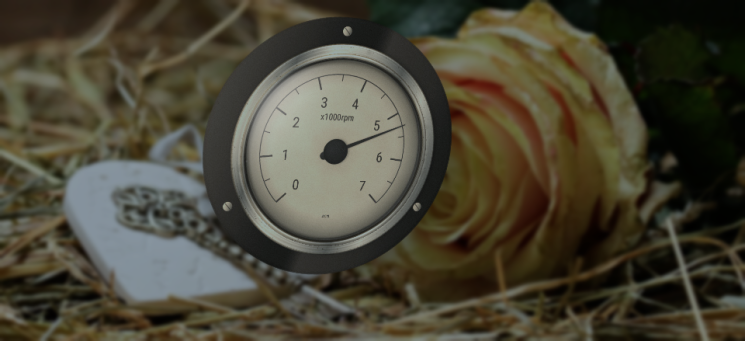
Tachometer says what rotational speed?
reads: 5250 rpm
